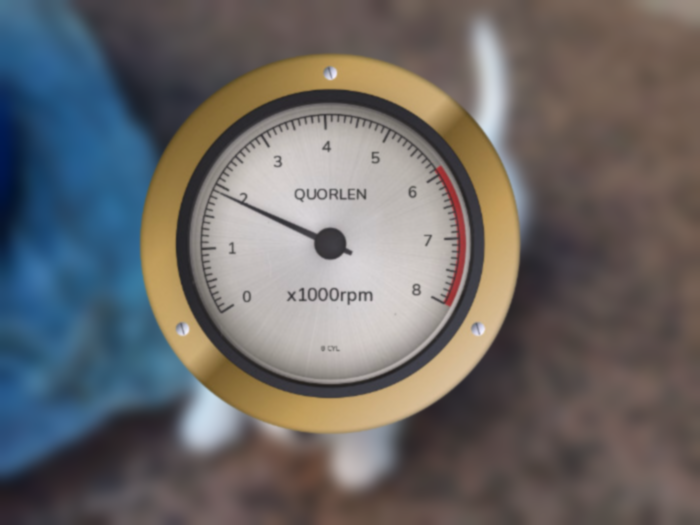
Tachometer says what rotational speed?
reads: 1900 rpm
